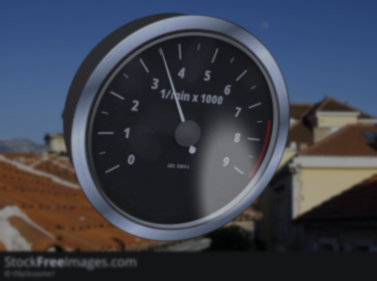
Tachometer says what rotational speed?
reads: 3500 rpm
